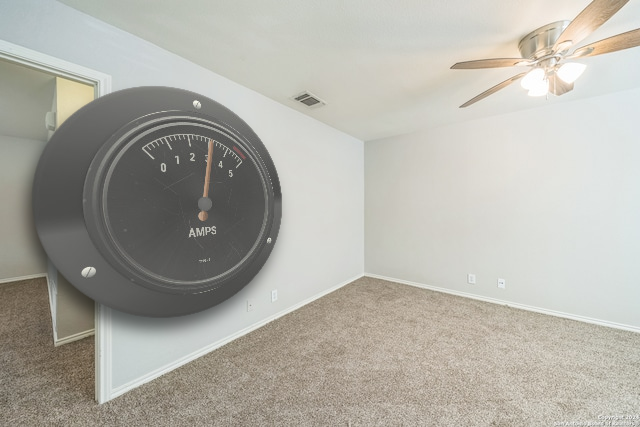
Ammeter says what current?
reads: 3 A
